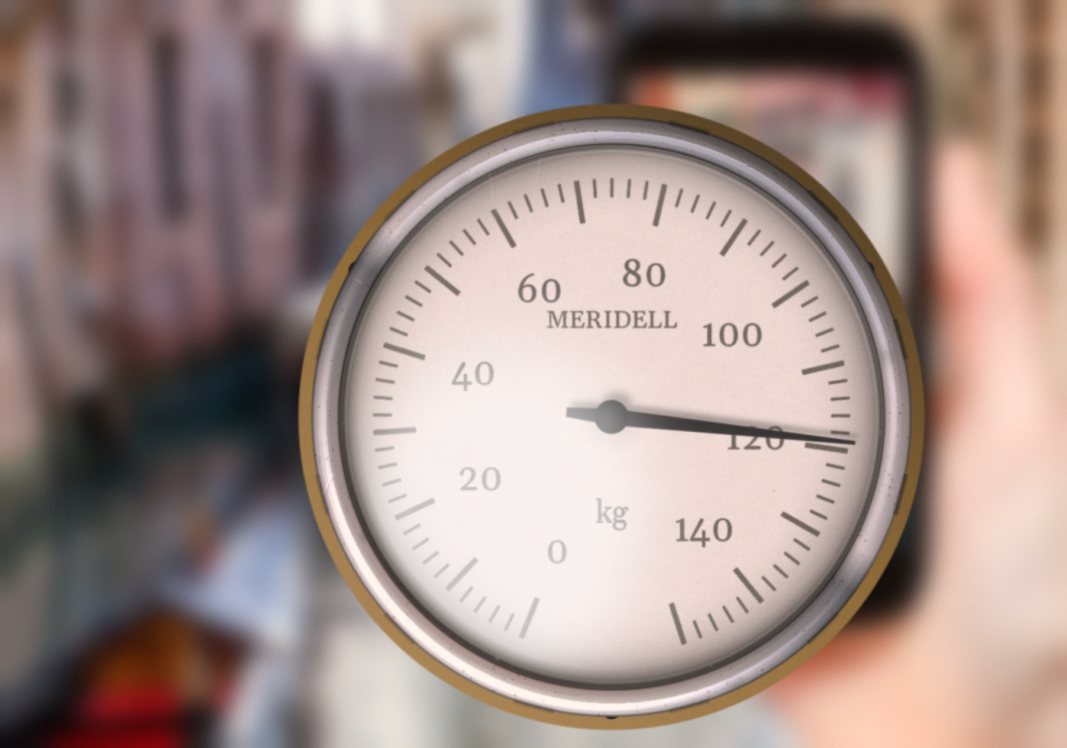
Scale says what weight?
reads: 119 kg
